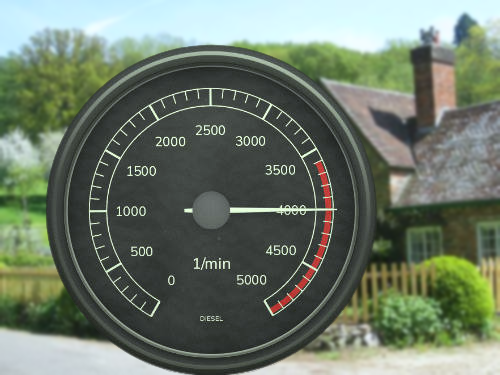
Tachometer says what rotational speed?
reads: 4000 rpm
